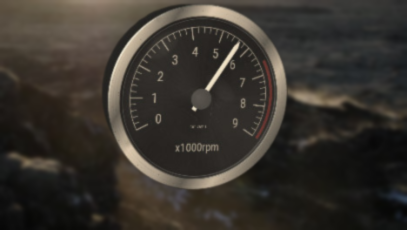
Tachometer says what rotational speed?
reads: 5600 rpm
